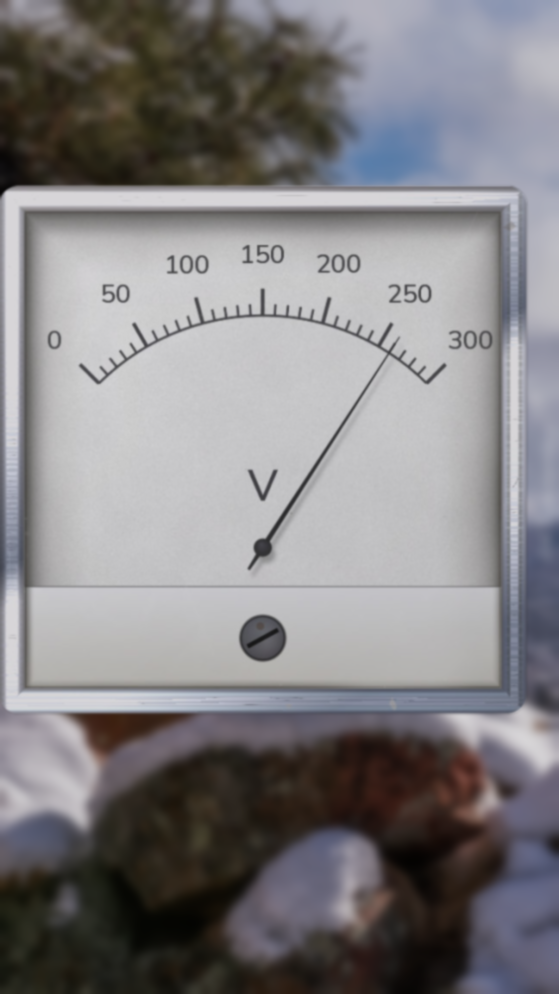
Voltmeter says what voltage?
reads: 260 V
